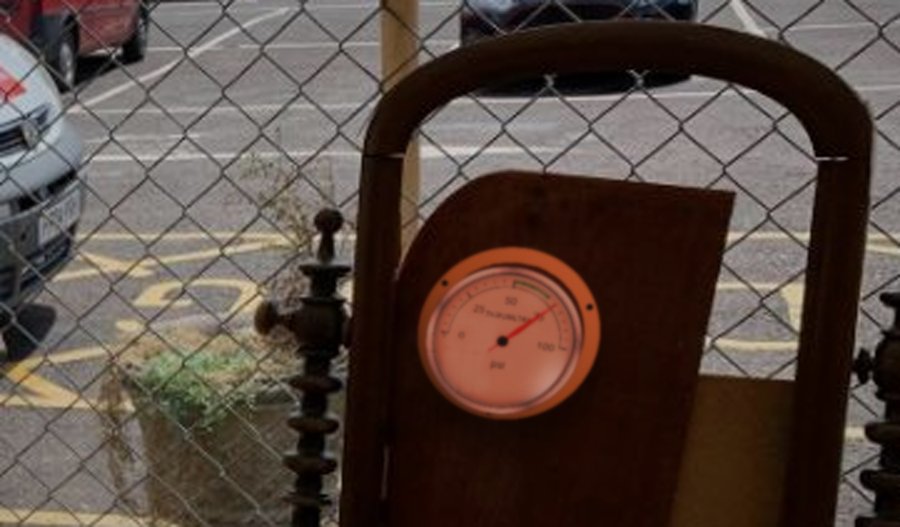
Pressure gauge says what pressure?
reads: 75 psi
